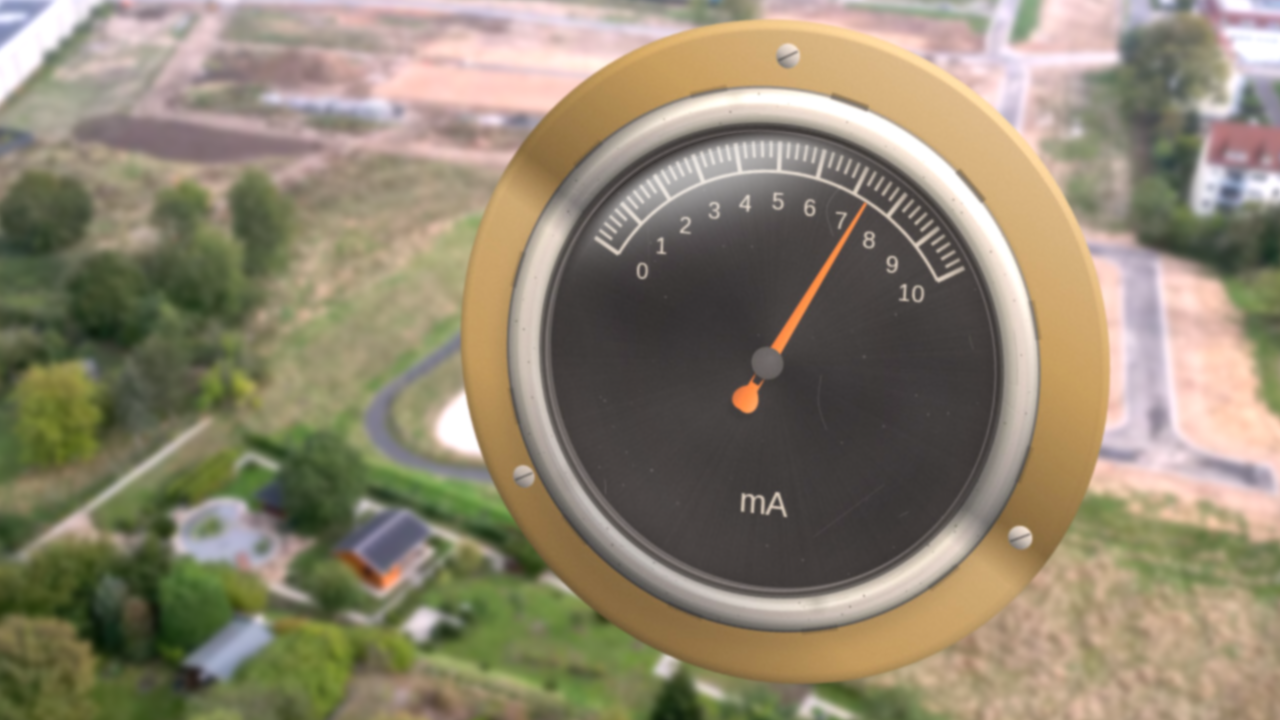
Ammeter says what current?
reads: 7.4 mA
